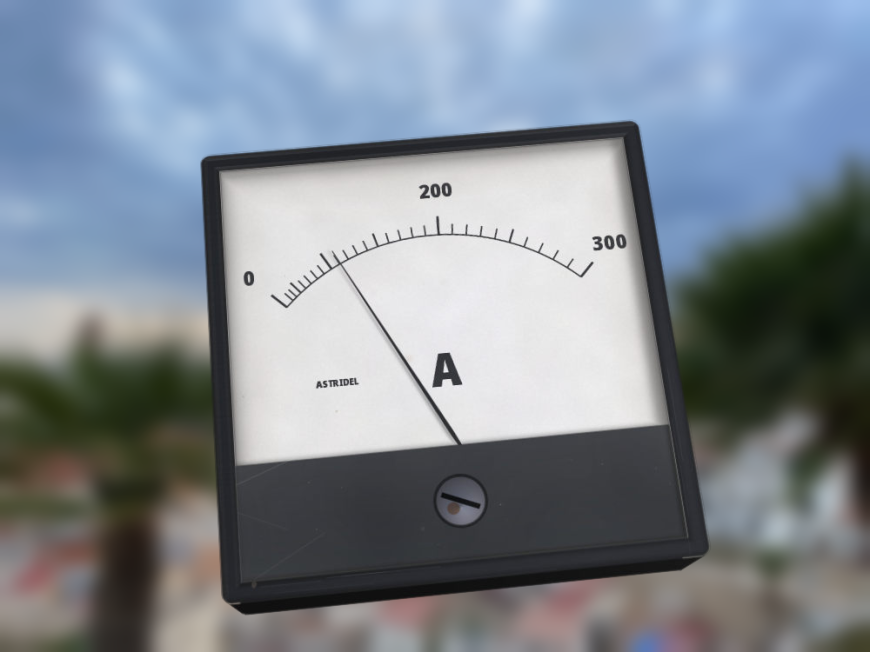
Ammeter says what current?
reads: 110 A
